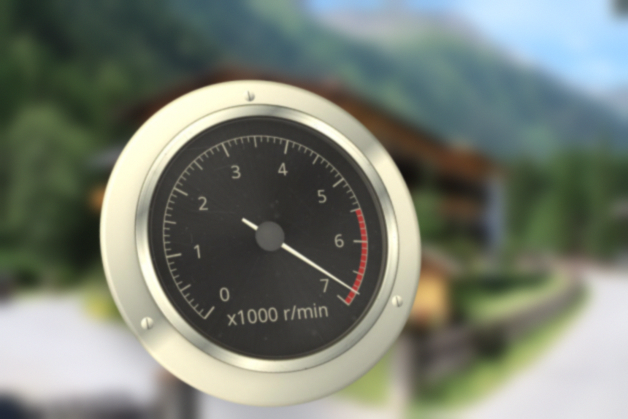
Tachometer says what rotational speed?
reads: 6800 rpm
